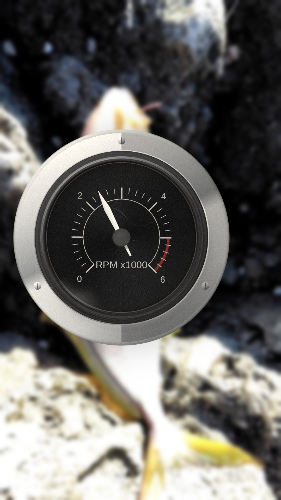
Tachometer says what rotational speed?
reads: 2400 rpm
